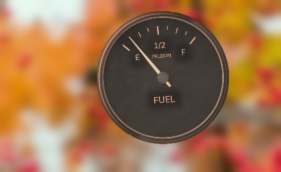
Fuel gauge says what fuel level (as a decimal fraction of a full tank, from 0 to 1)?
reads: 0.125
